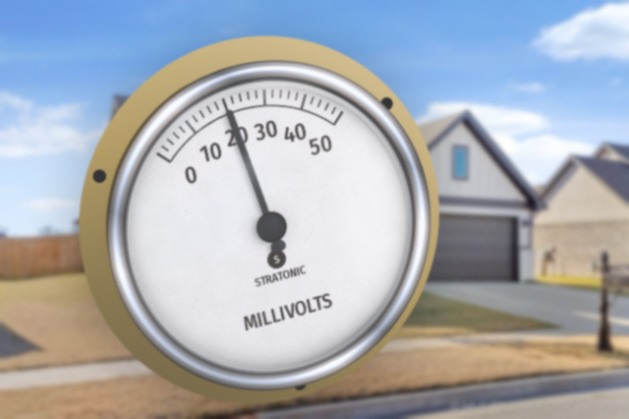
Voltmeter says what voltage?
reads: 20 mV
